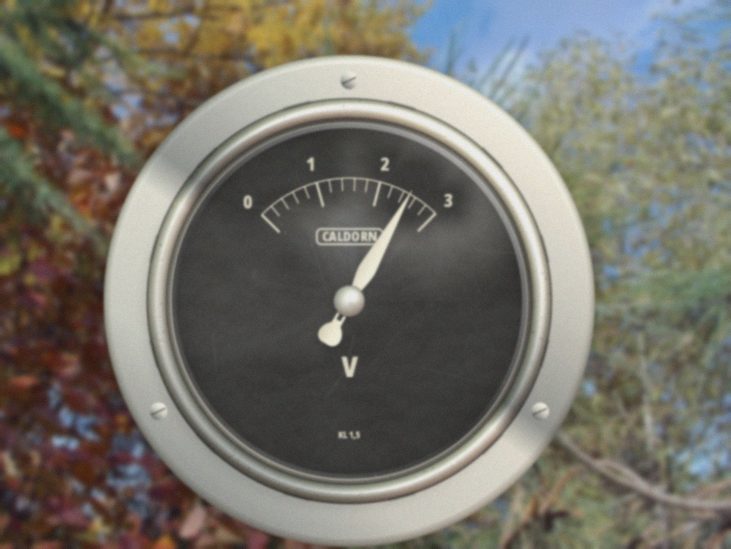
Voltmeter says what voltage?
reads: 2.5 V
